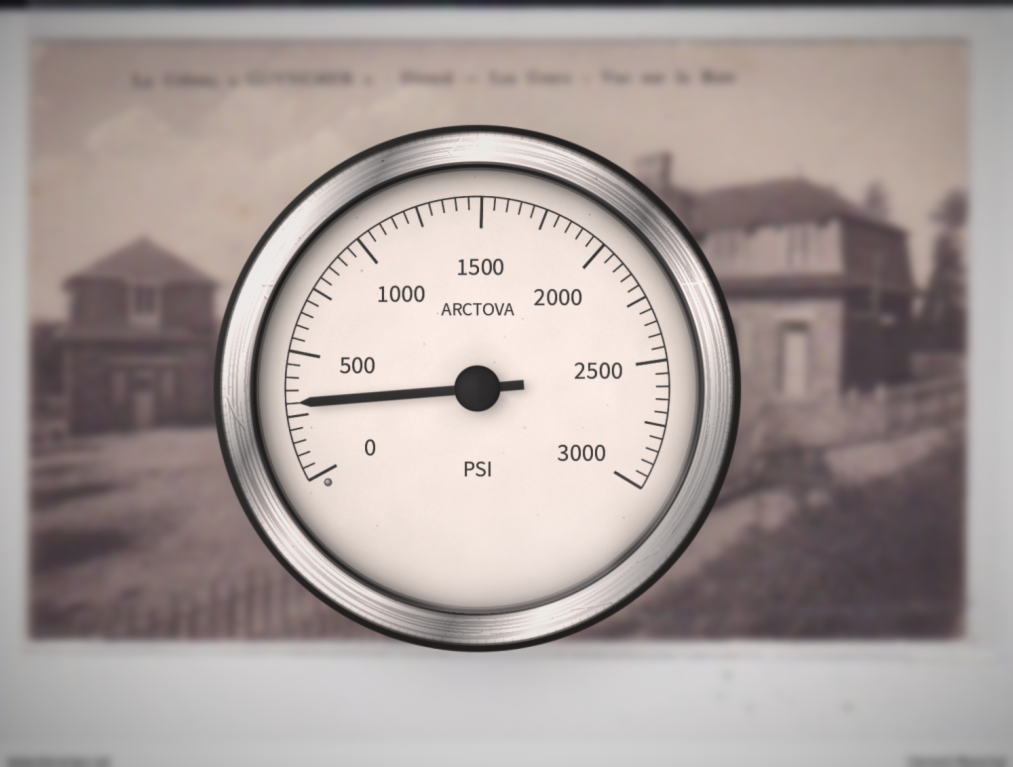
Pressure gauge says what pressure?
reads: 300 psi
